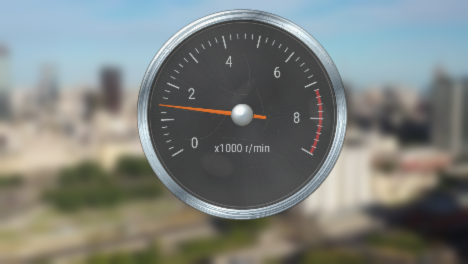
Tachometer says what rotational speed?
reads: 1400 rpm
